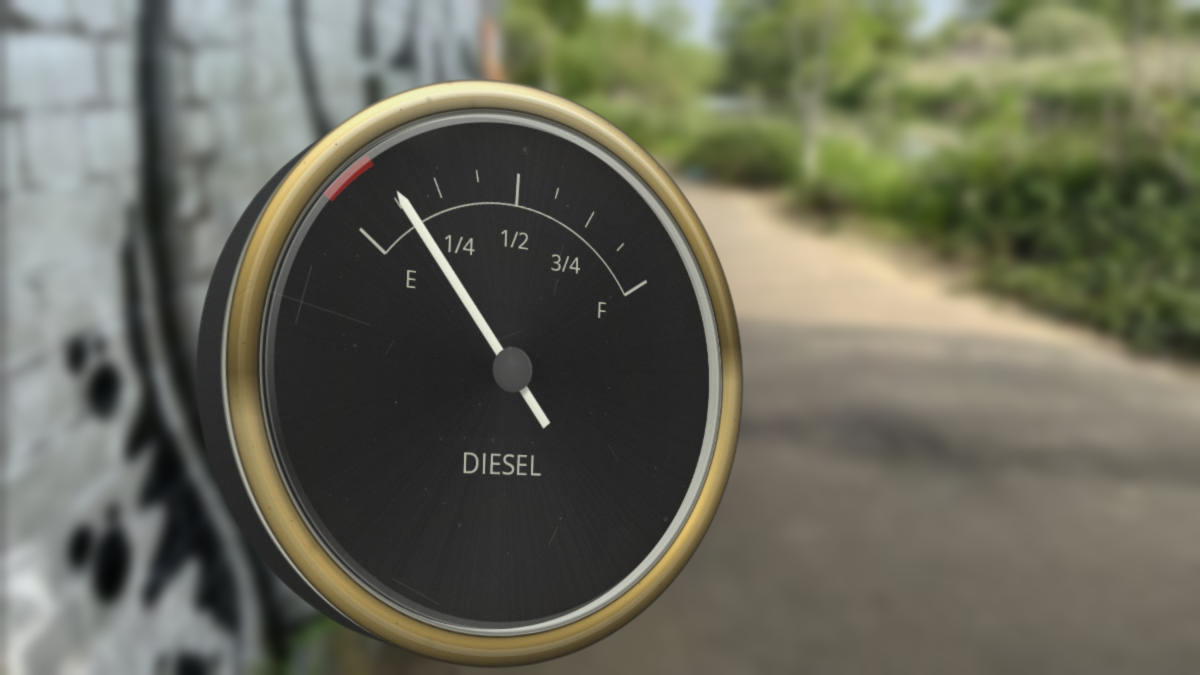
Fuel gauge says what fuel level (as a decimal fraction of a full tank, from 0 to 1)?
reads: 0.125
